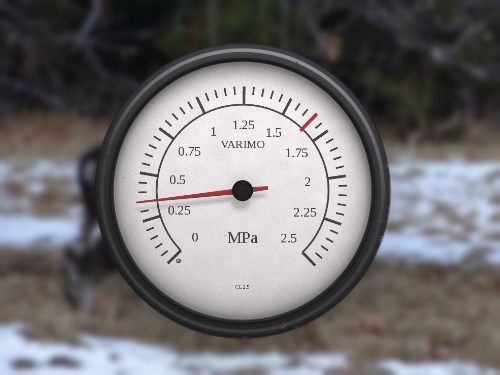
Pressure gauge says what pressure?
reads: 0.35 MPa
